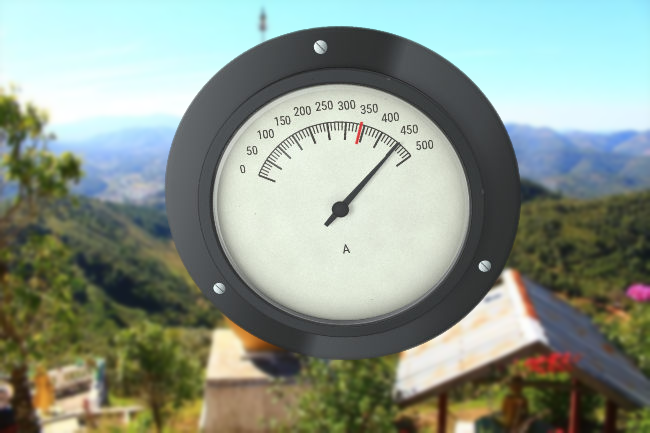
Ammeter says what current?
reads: 450 A
